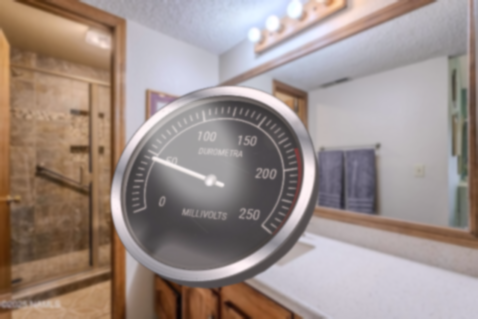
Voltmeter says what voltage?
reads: 45 mV
